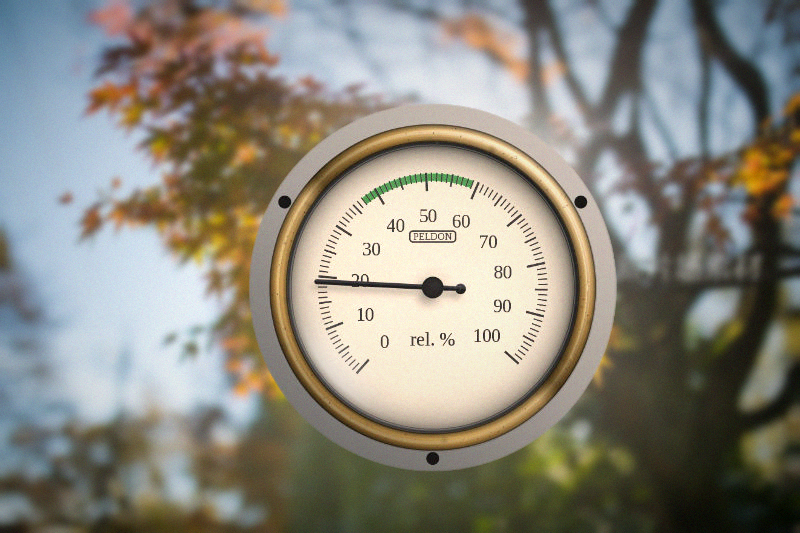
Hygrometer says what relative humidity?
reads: 19 %
